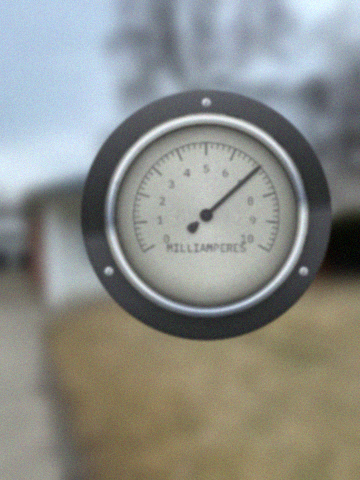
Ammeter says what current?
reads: 7 mA
